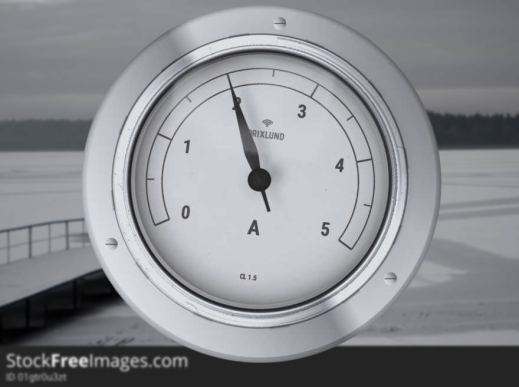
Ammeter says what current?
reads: 2 A
